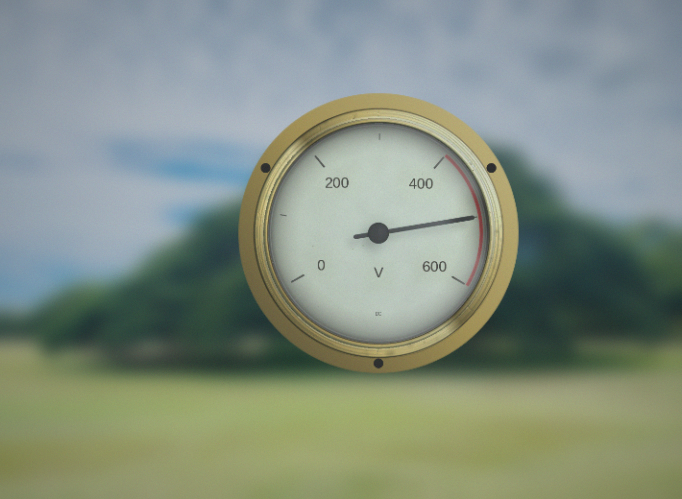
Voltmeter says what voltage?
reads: 500 V
